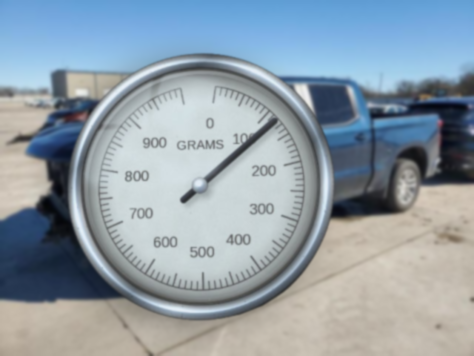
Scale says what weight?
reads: 120 g
